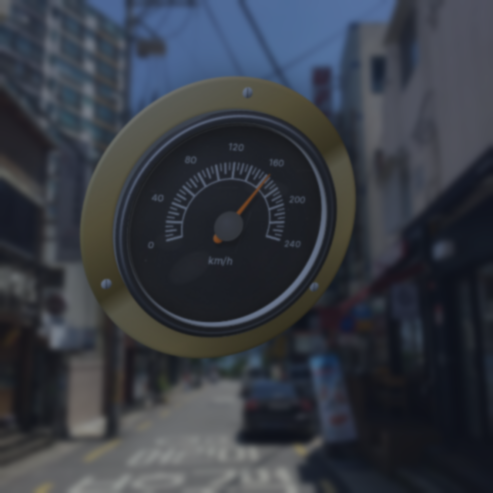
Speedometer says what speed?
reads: 160 km/h
